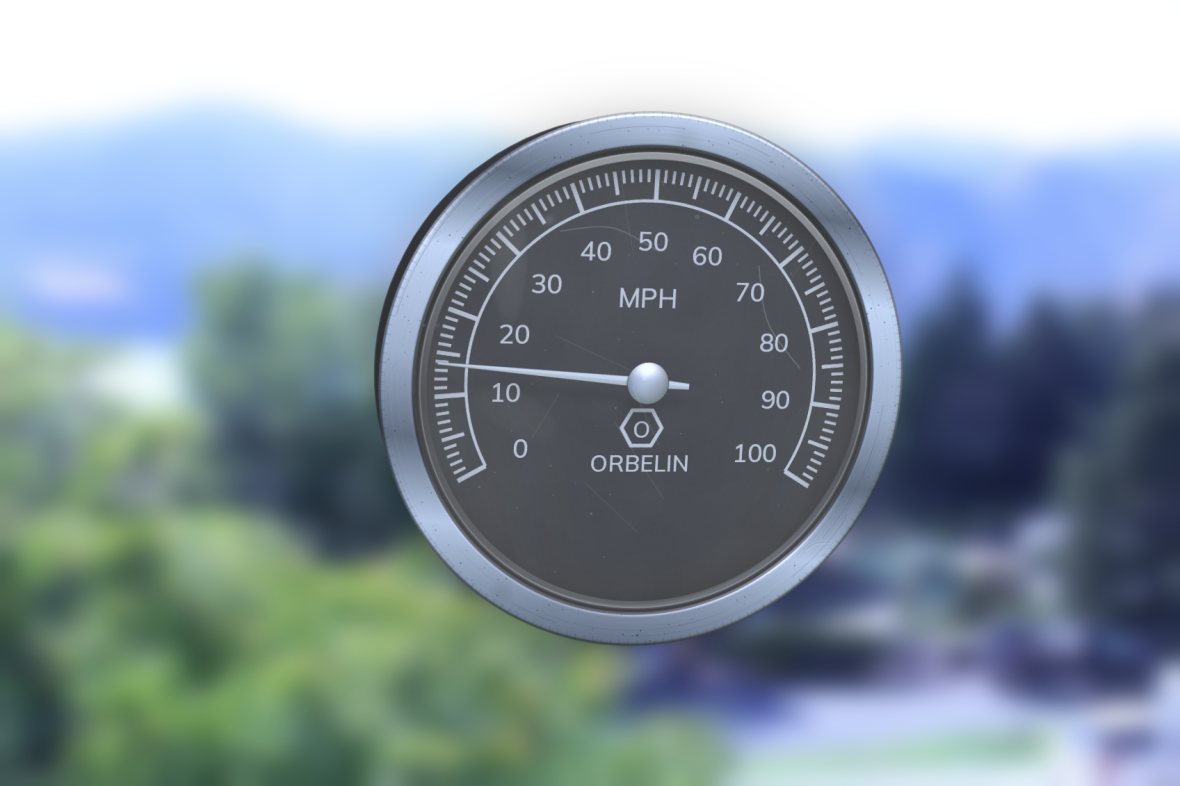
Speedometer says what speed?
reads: 14 mph
